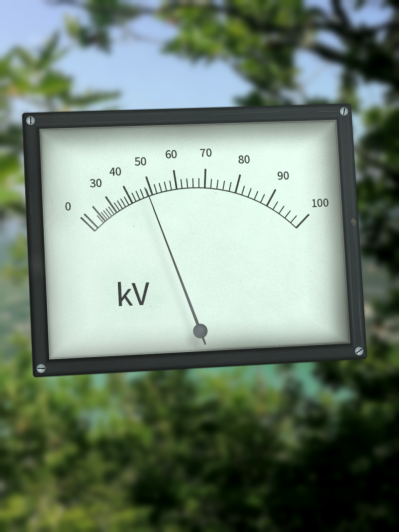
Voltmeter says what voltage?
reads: 48 kV
